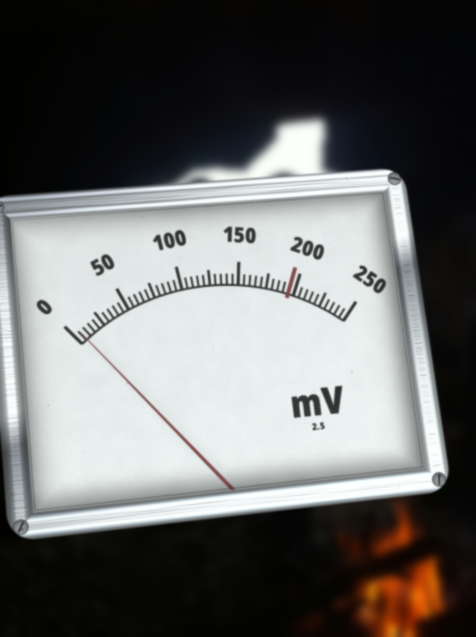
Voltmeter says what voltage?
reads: 5 mV
